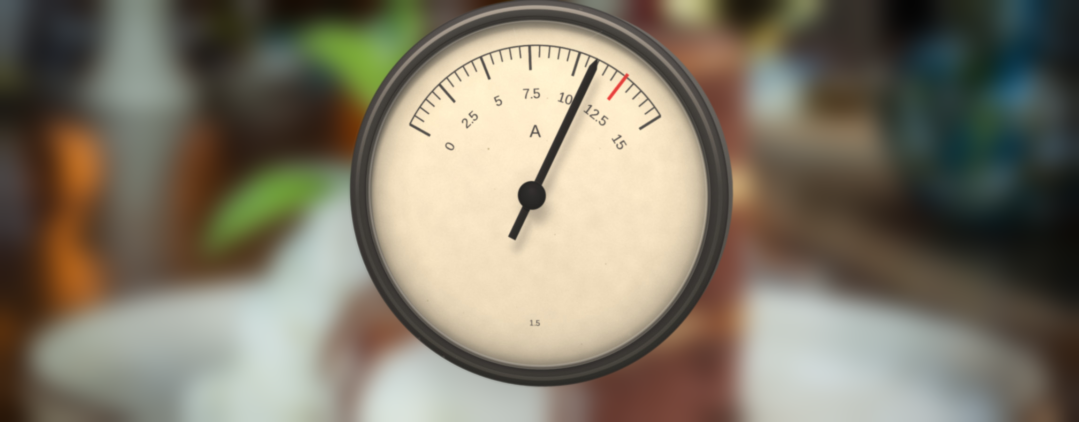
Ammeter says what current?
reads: 11 A
